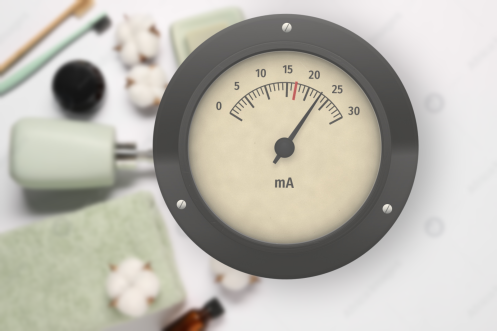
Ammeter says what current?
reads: 23 mA
